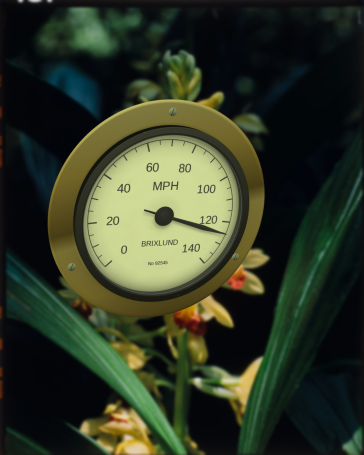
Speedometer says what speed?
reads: 125 mph
